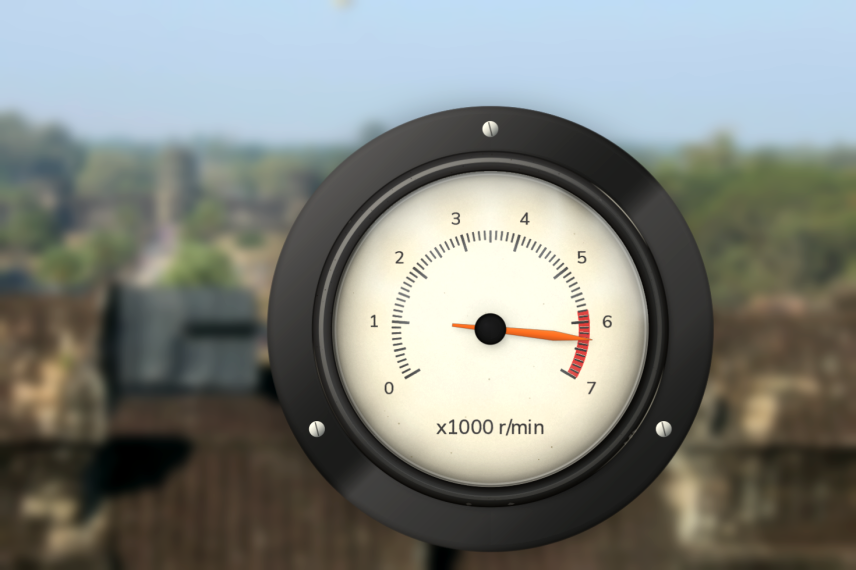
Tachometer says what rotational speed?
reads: 6300 rpm
